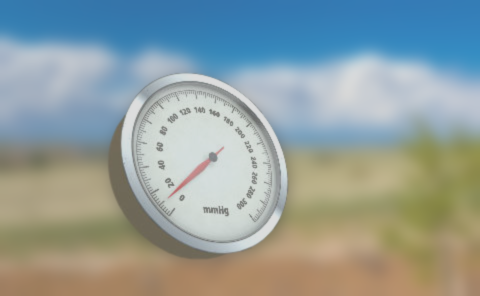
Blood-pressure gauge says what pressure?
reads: 10 mmHg
